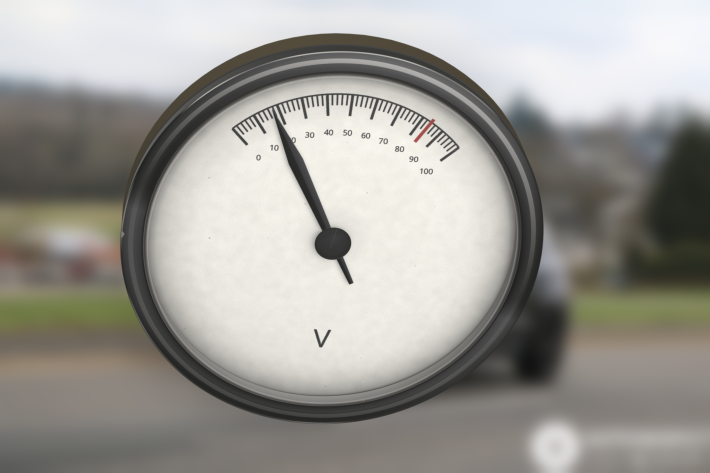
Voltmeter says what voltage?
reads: 18 V
